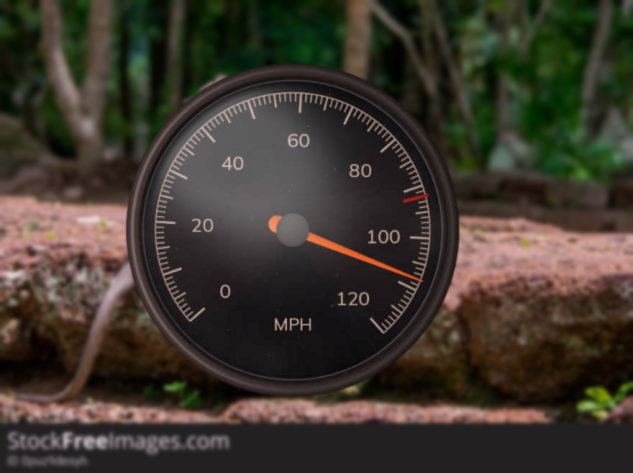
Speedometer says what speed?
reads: 108 mph
